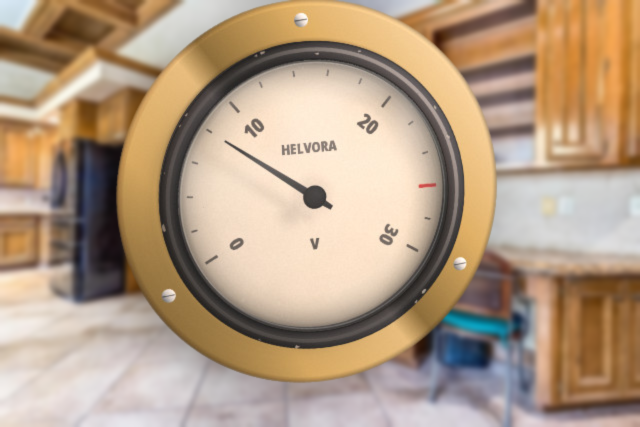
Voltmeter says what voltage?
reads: 8 V
